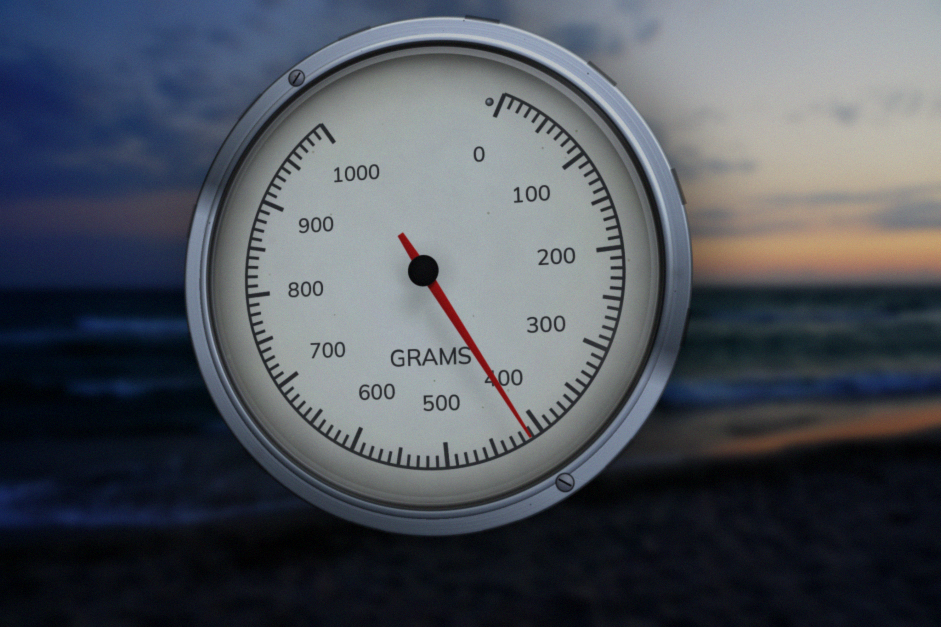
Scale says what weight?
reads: 410 g
